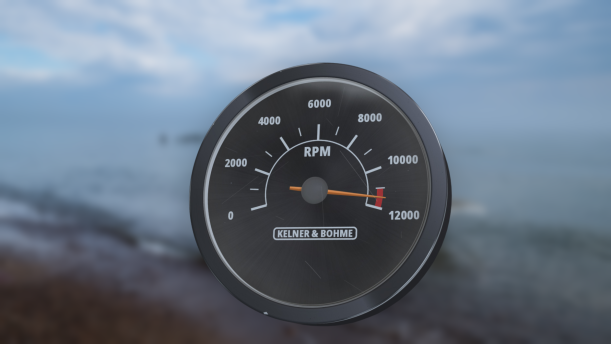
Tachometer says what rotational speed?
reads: 11500 rpm
